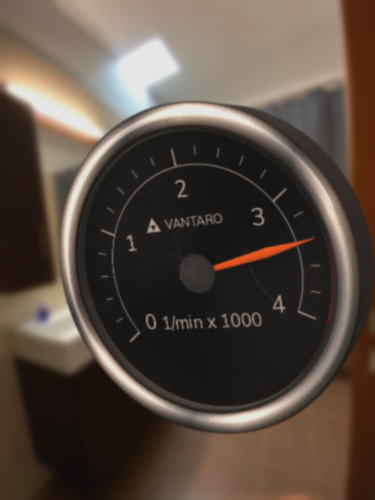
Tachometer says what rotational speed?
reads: 3400 rpm
